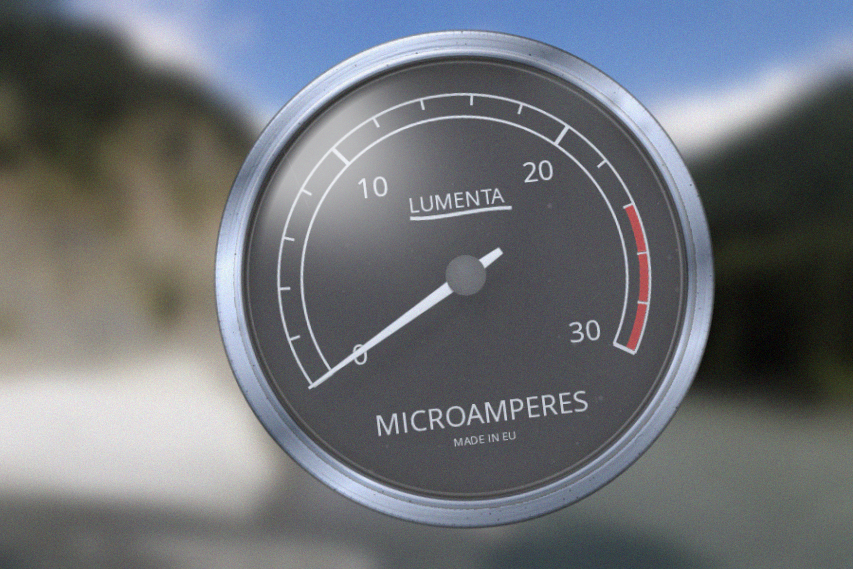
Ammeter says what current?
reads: 0 µA
